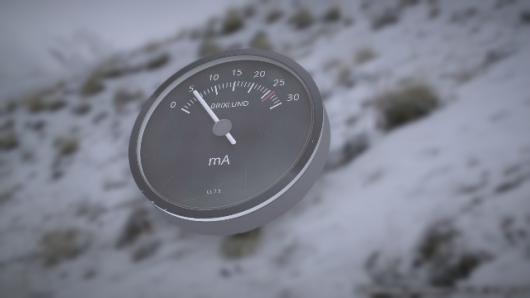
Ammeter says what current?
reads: 5 mA
